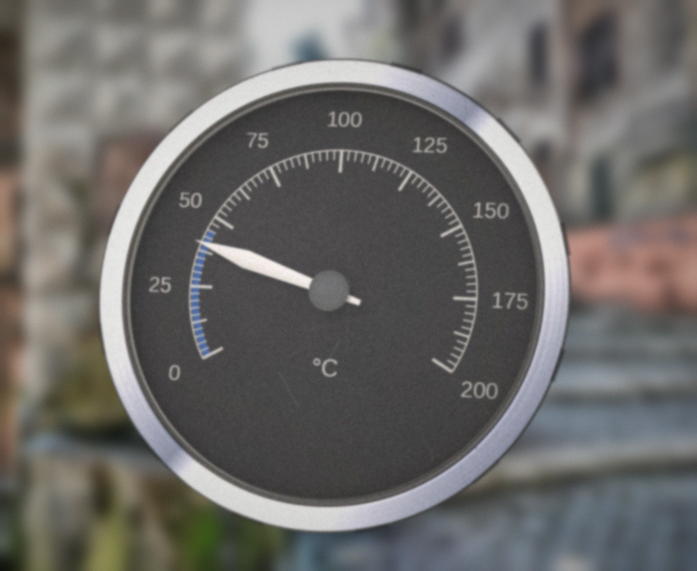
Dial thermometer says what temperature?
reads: 40 °C
